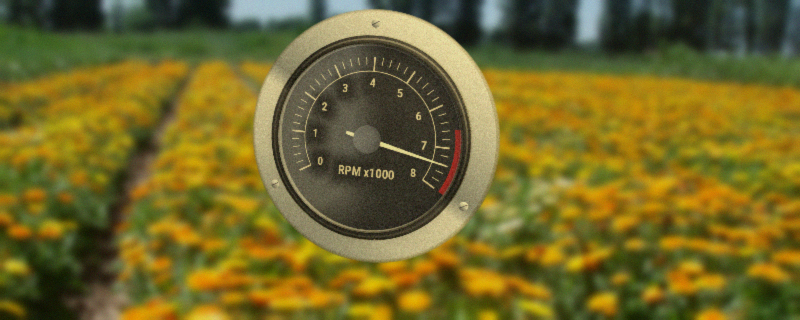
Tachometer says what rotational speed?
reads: 7400 rpm
